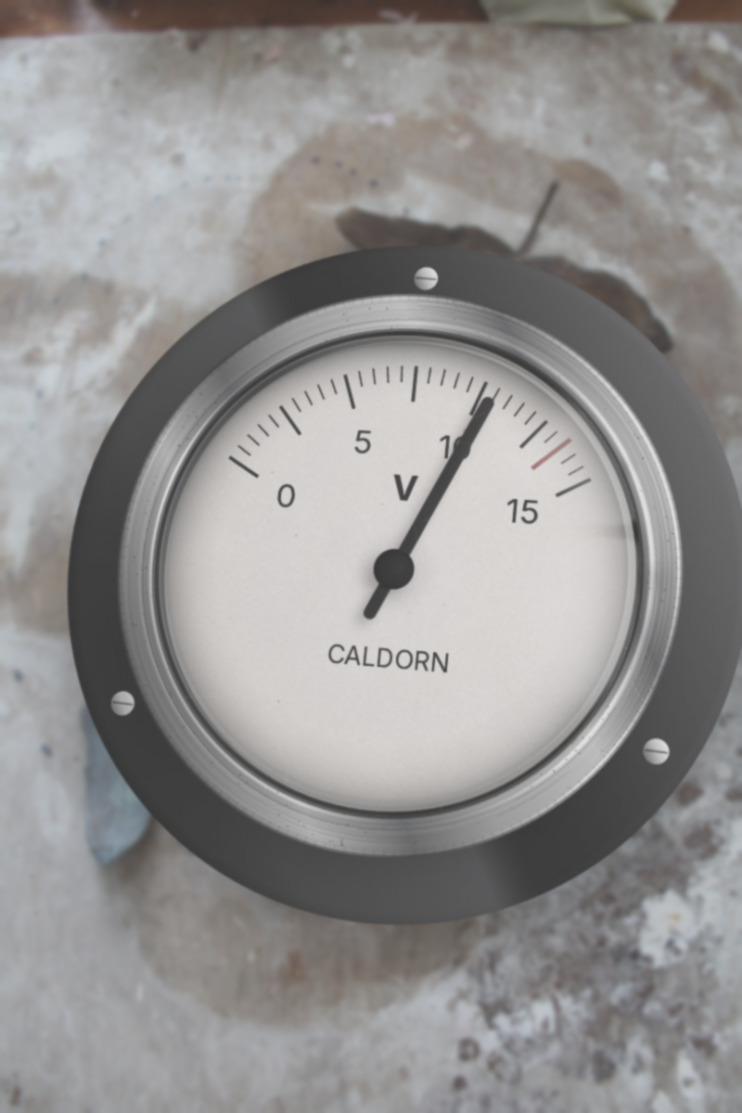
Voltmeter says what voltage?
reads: 10.5 V
